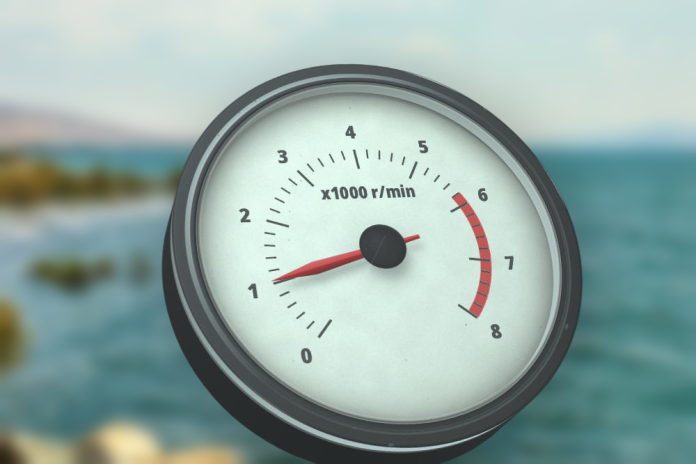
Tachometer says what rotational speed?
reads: 1000 rpm
